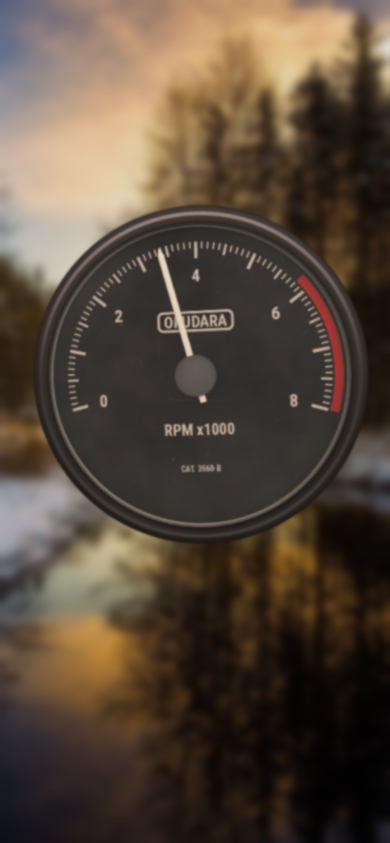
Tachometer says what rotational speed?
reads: 3400 rpm
